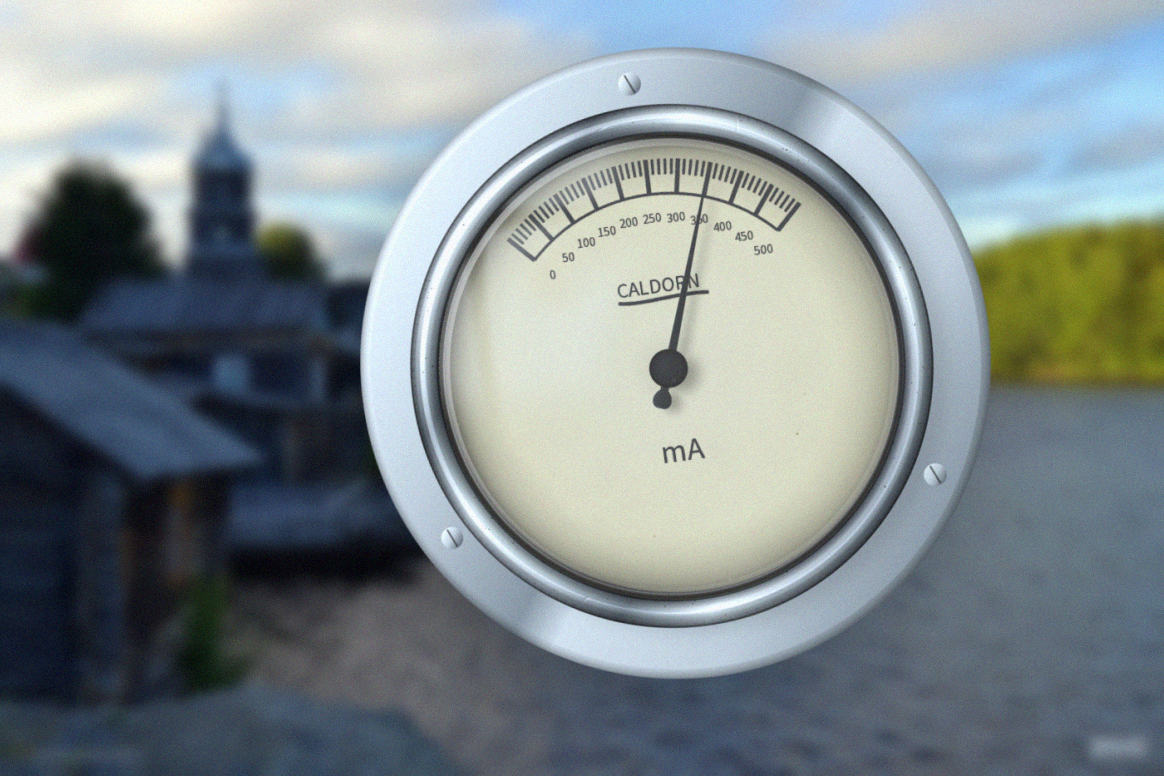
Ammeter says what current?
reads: 350 mA
